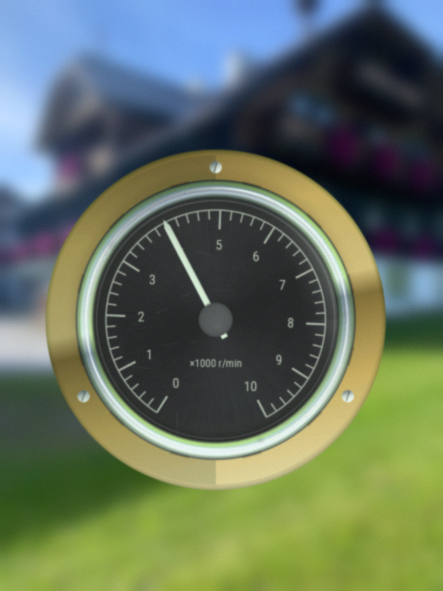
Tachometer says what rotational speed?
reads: 4000 rpm
